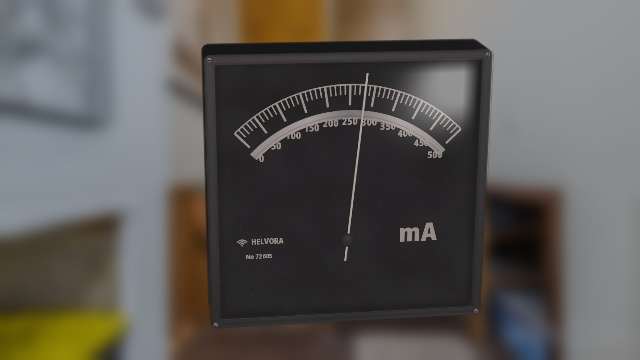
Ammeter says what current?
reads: 280 mA
